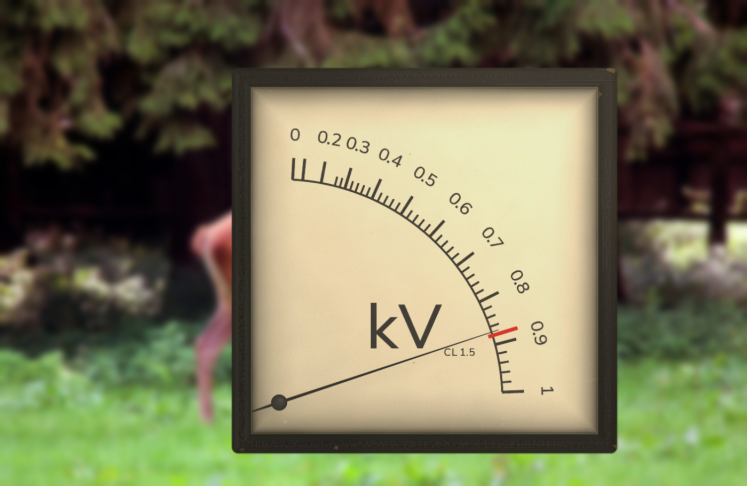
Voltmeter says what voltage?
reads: 0.87 kV
